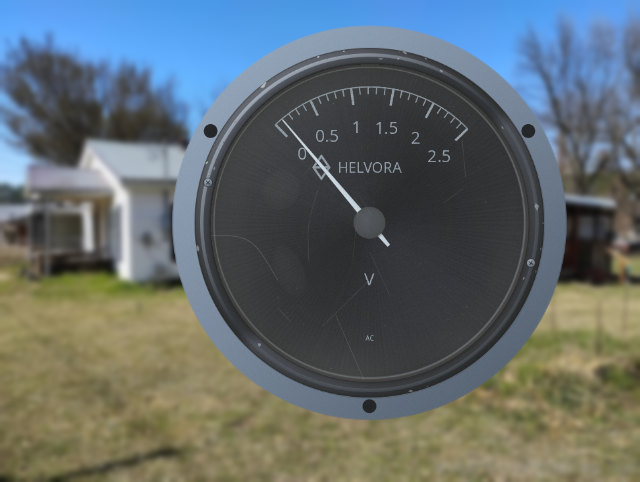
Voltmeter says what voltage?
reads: 0.1 V
